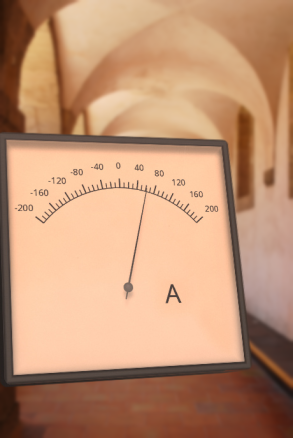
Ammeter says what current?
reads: 60 A
